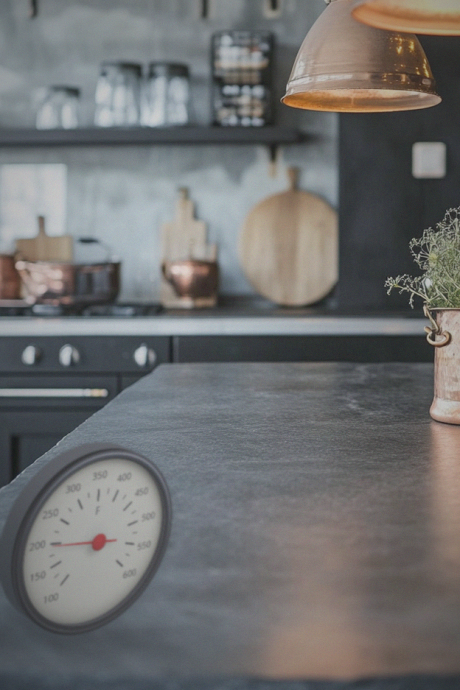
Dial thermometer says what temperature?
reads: 200 °F
